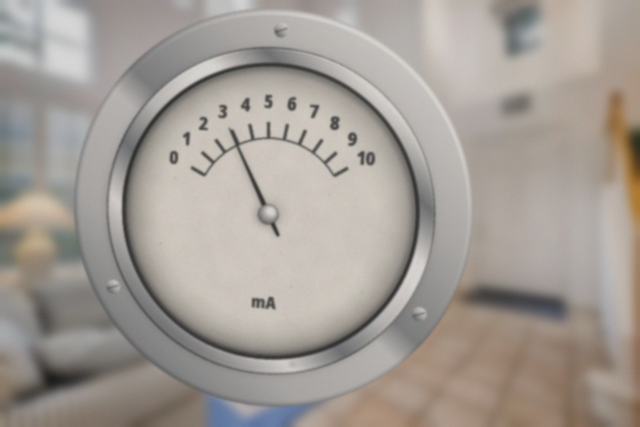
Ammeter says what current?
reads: 3 mA
